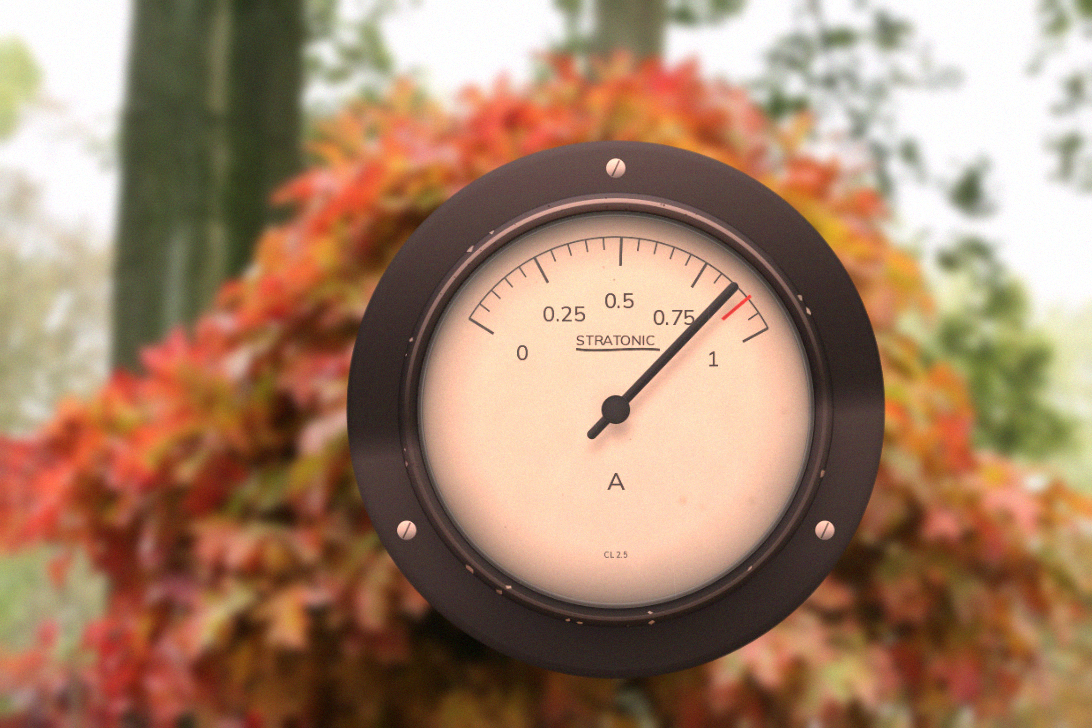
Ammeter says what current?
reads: 0.85 A
